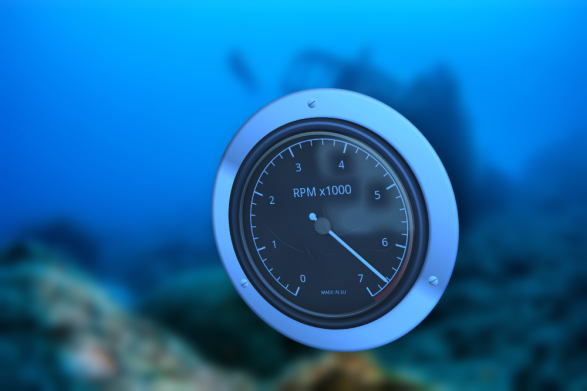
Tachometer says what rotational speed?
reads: 6600 rpm
